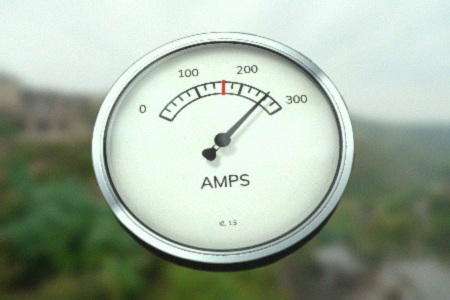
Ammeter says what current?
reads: 260 A
